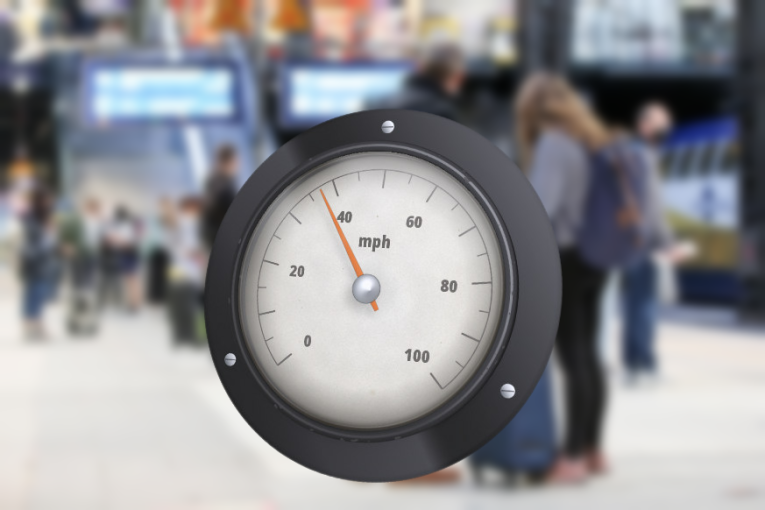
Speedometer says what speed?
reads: 37.5 mph
